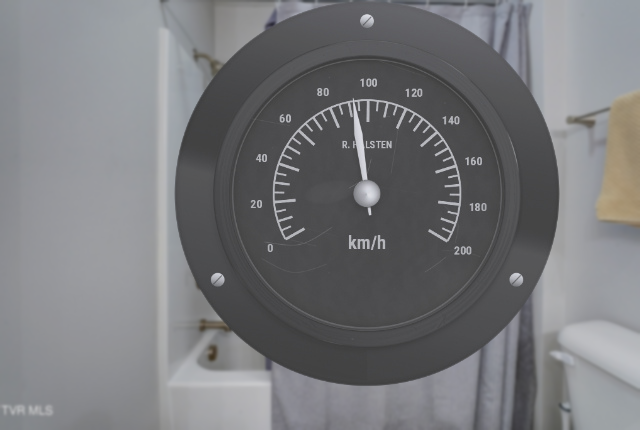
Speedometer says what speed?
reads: 92.5 km/h
